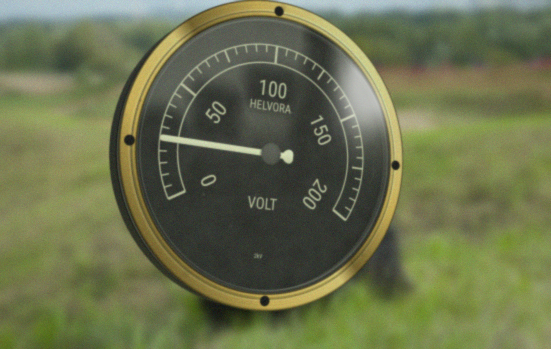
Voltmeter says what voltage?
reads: 25 V
